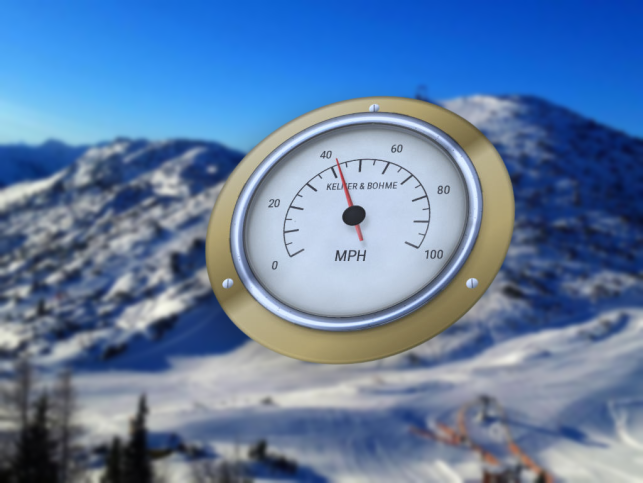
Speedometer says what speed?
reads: 42.5 mph
